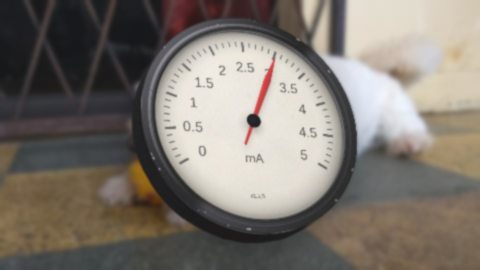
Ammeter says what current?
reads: 3 mA
